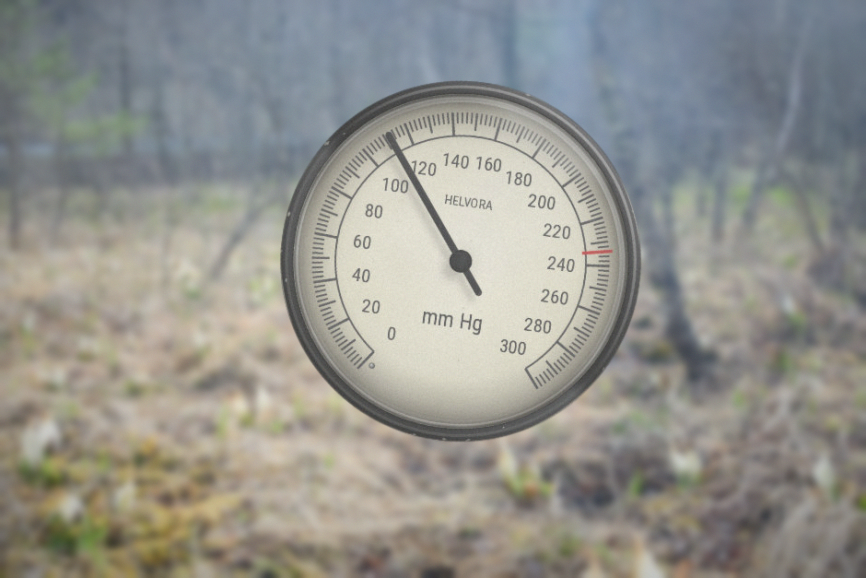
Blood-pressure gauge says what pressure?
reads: 112 mmHg
